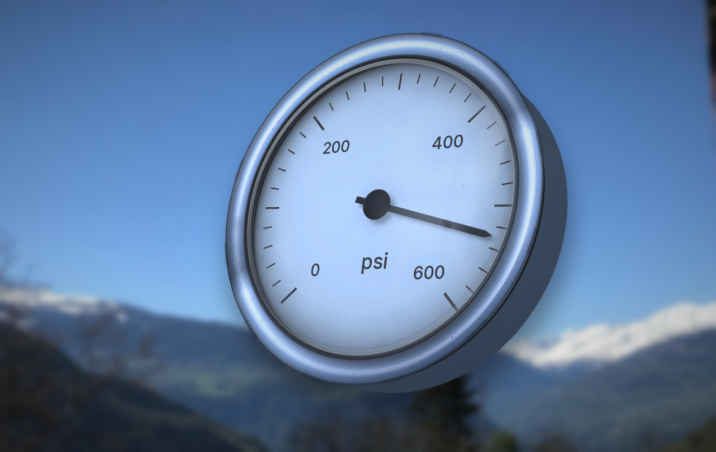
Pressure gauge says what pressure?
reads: 530 psi
